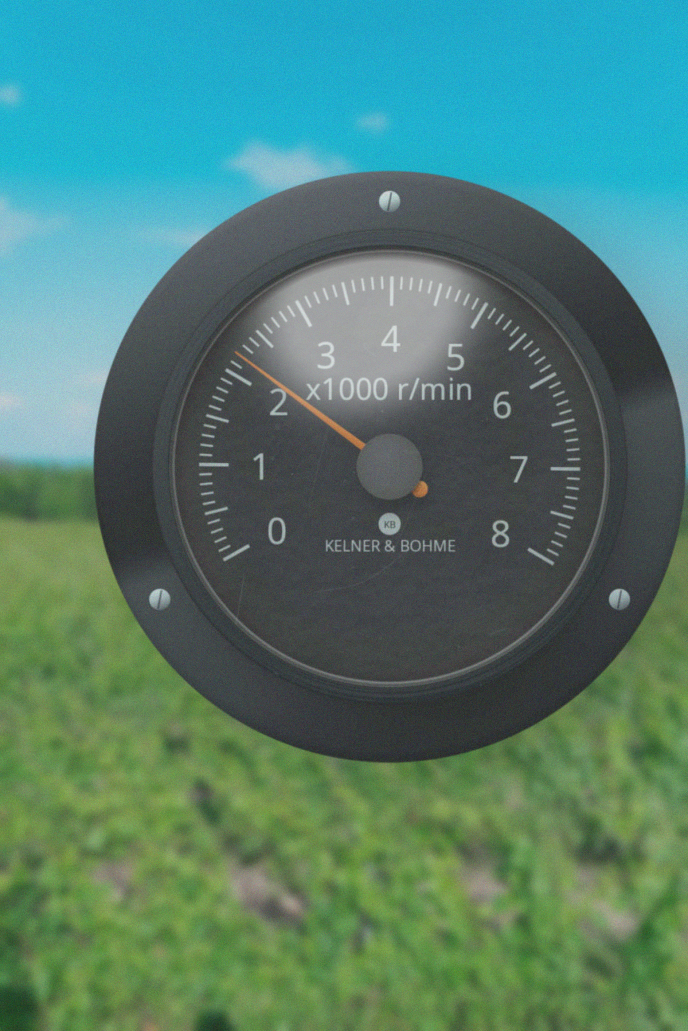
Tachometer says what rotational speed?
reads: 2200 rpm
